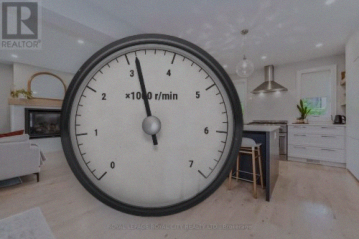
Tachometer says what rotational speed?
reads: 3200 rpm
